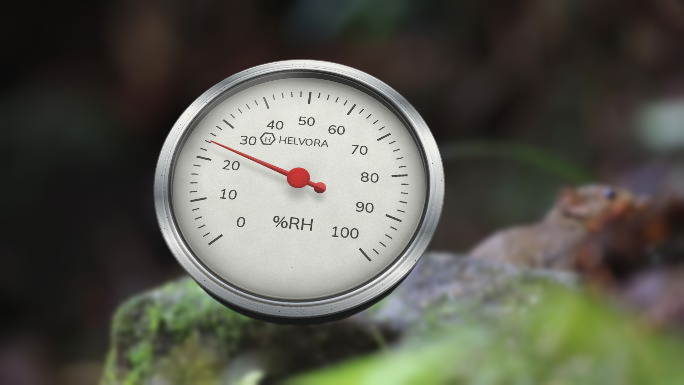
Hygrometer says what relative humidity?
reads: 24 %
